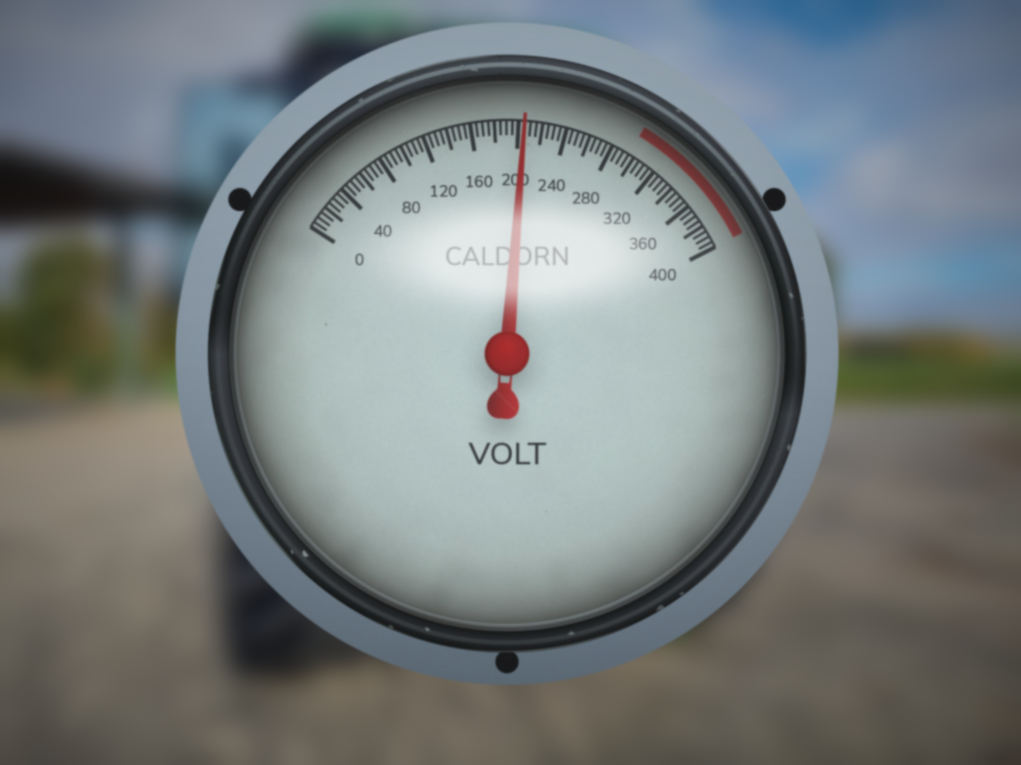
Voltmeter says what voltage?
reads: 205 V
